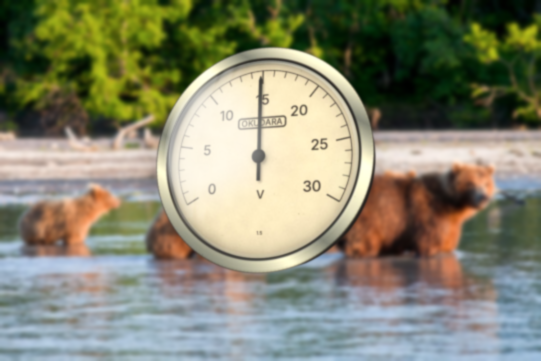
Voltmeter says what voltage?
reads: 15 V
